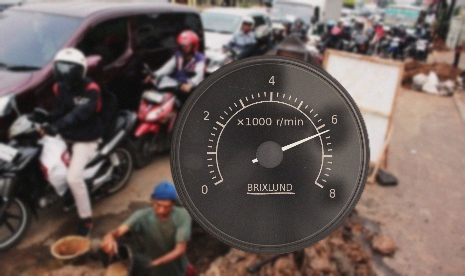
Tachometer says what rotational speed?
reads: 6200 rpm
